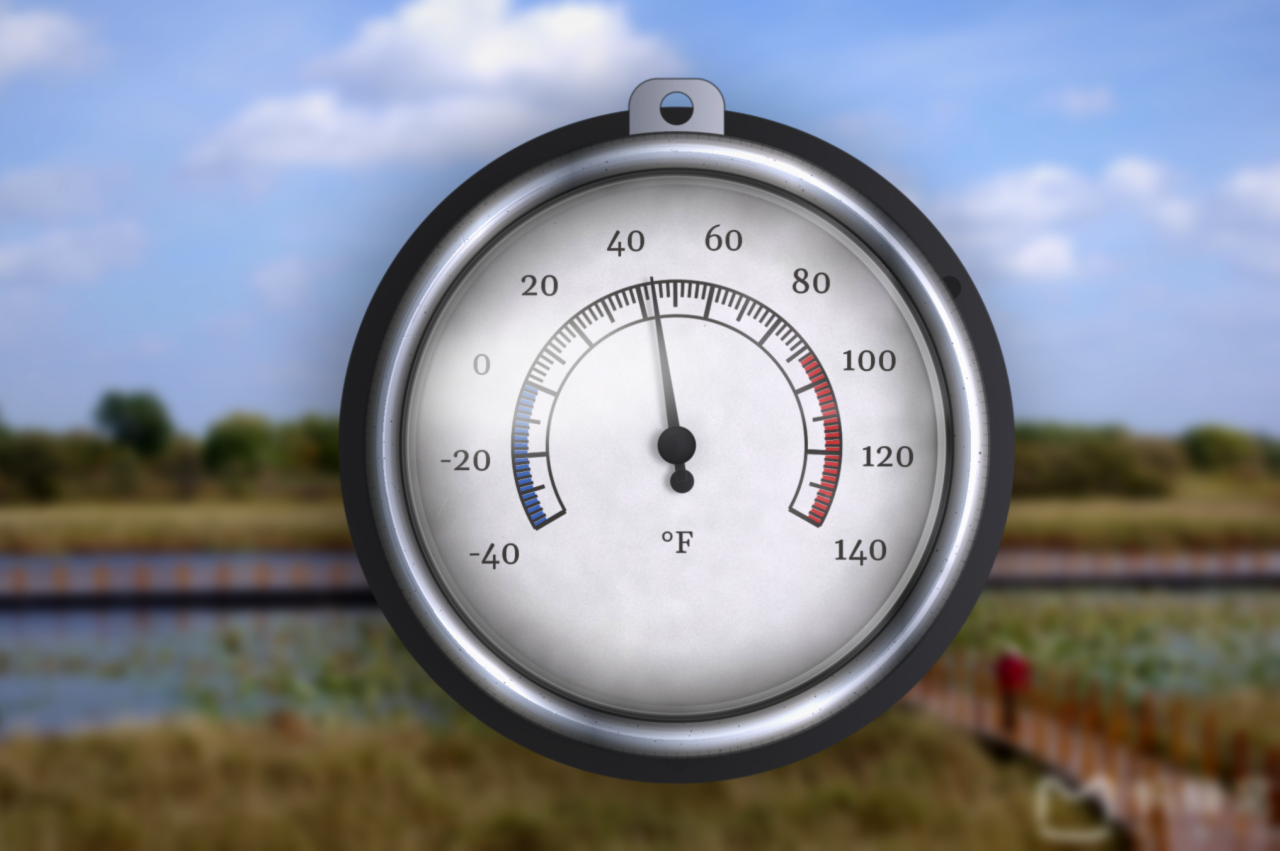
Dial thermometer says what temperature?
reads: 44 °F
